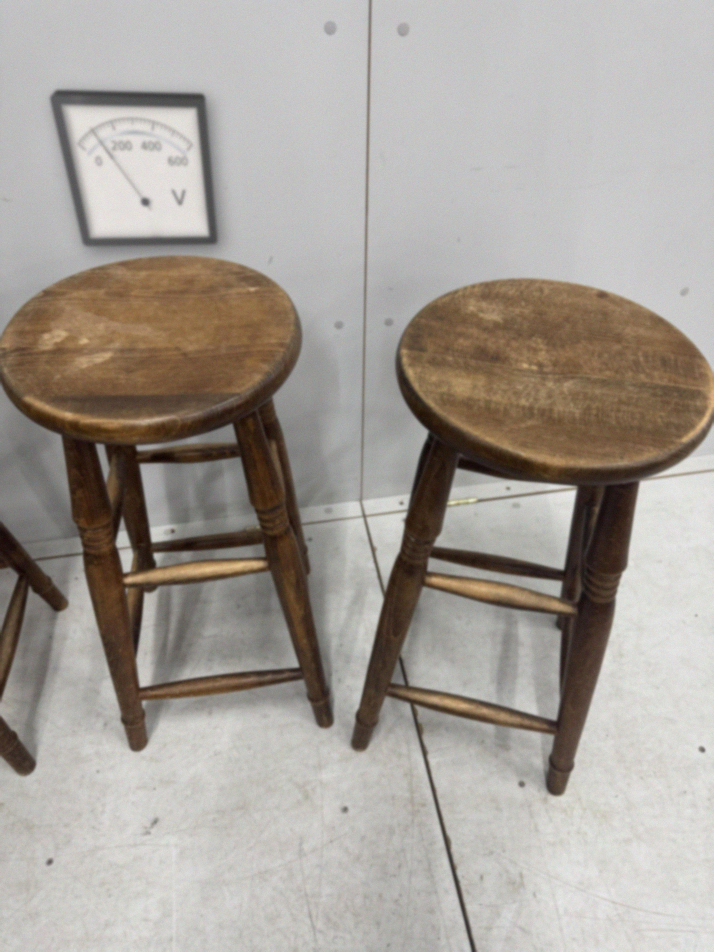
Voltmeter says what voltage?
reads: 100 V
